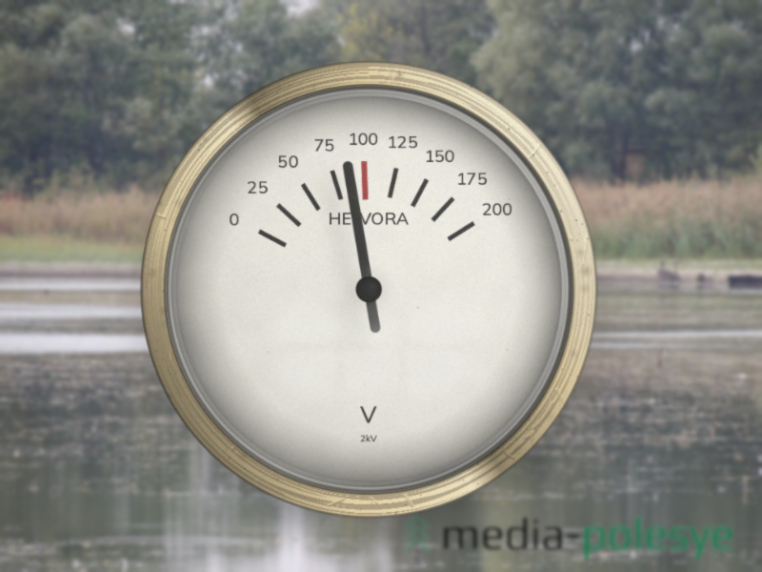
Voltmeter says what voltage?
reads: 87.5 V
